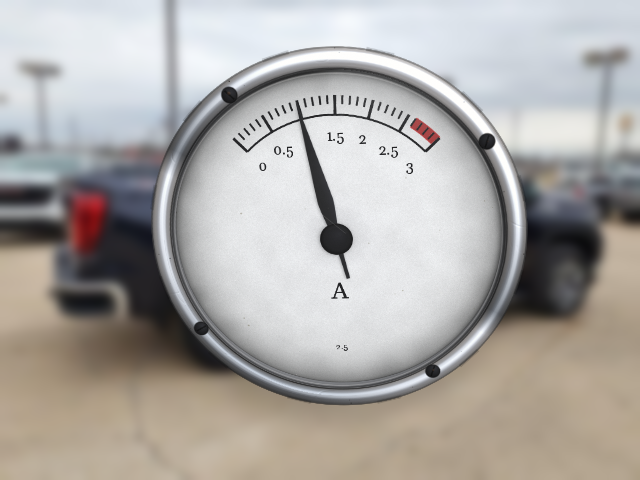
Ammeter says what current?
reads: 1 A
